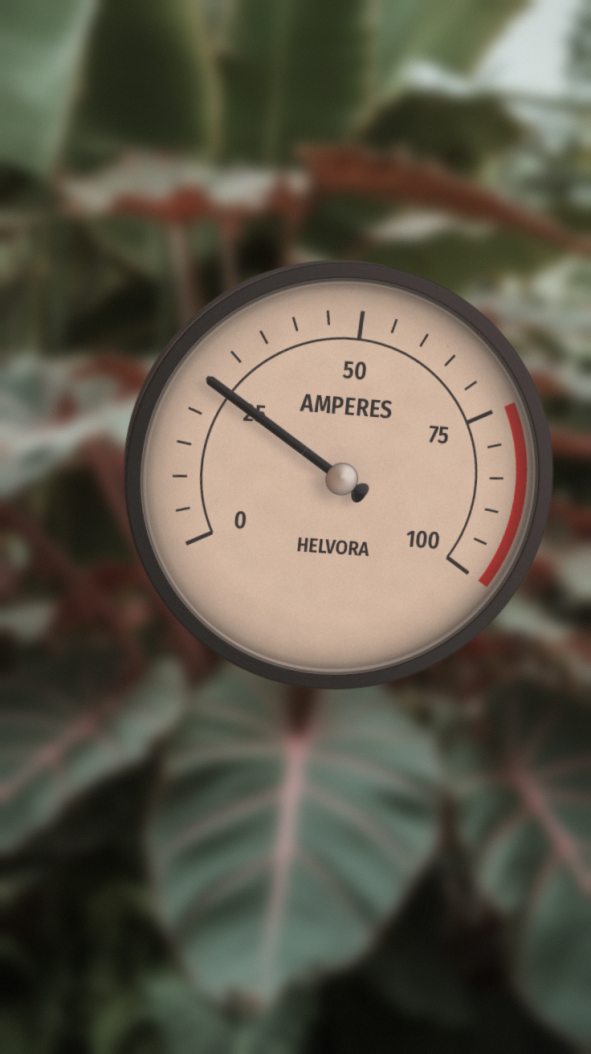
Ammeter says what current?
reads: 25 A
